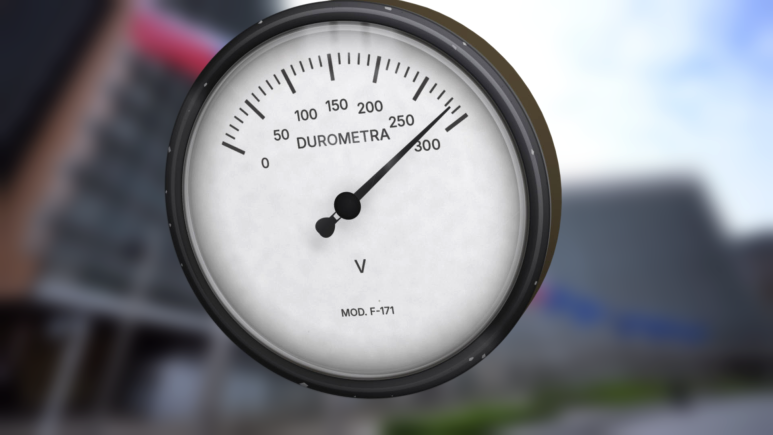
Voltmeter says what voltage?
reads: 285 V
